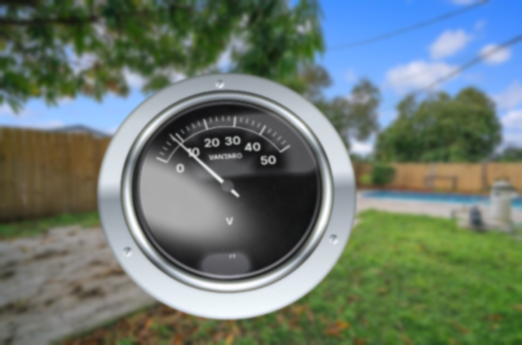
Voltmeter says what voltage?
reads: 8 V
